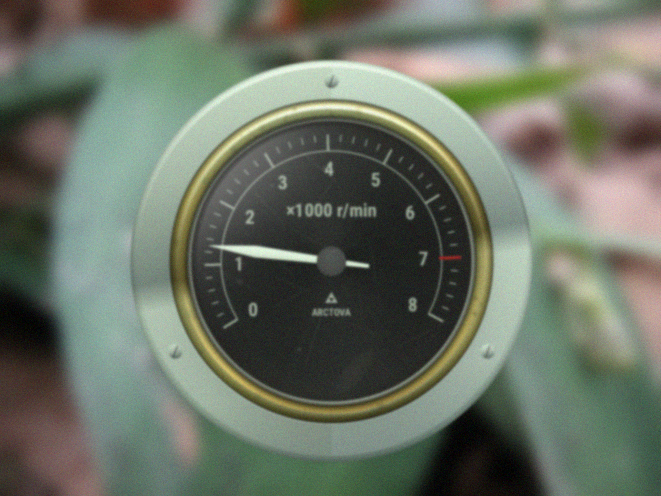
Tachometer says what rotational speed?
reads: 1300 rpm
